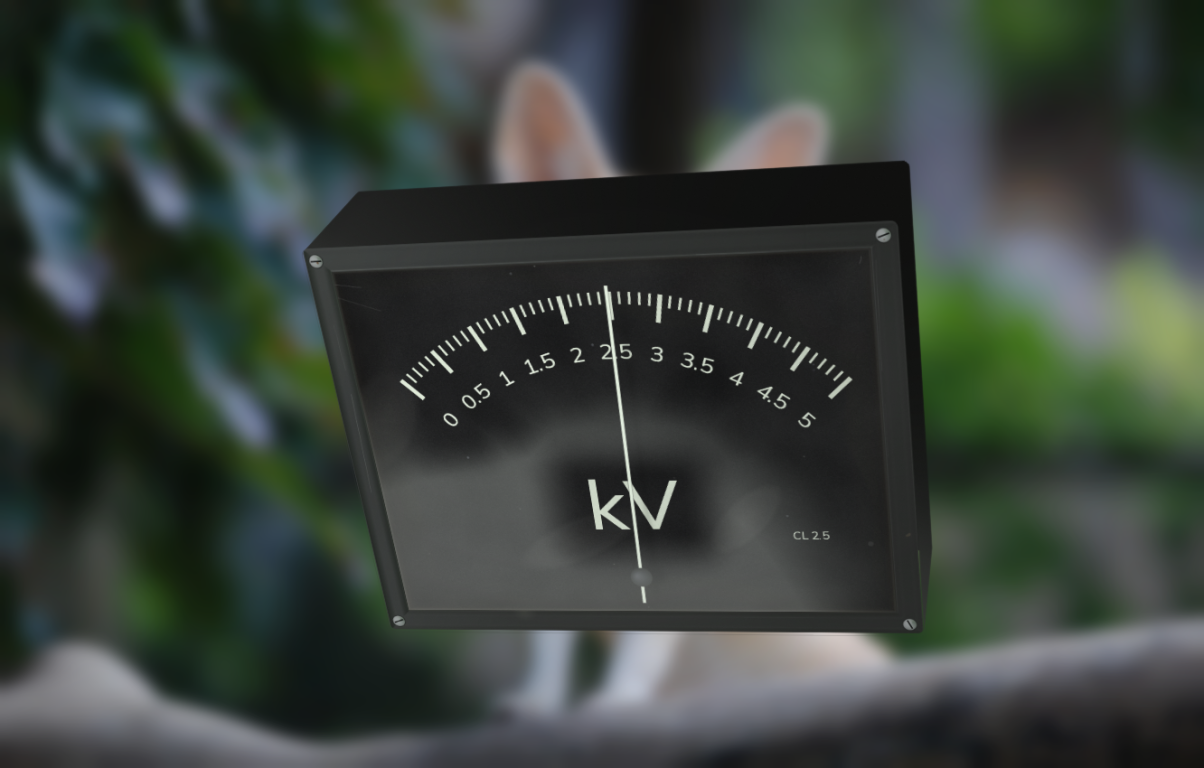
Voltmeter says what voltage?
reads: 2.5 kV
